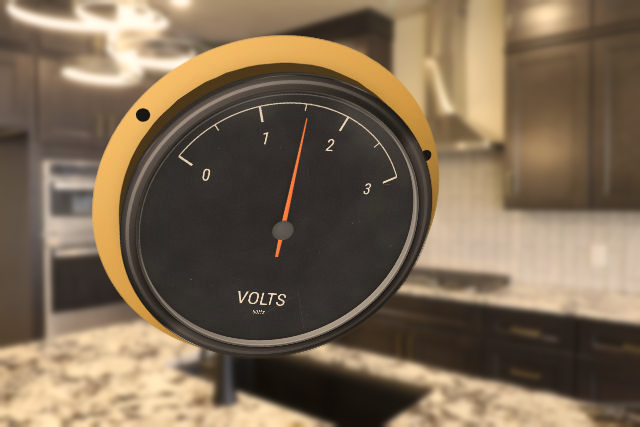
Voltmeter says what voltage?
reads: 1.5 V
